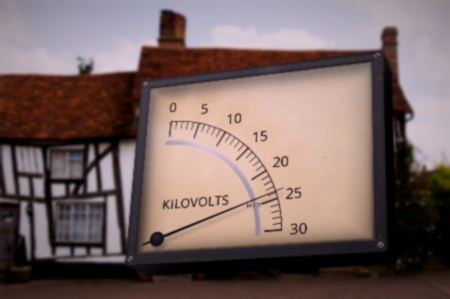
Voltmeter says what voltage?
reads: 24 kV
